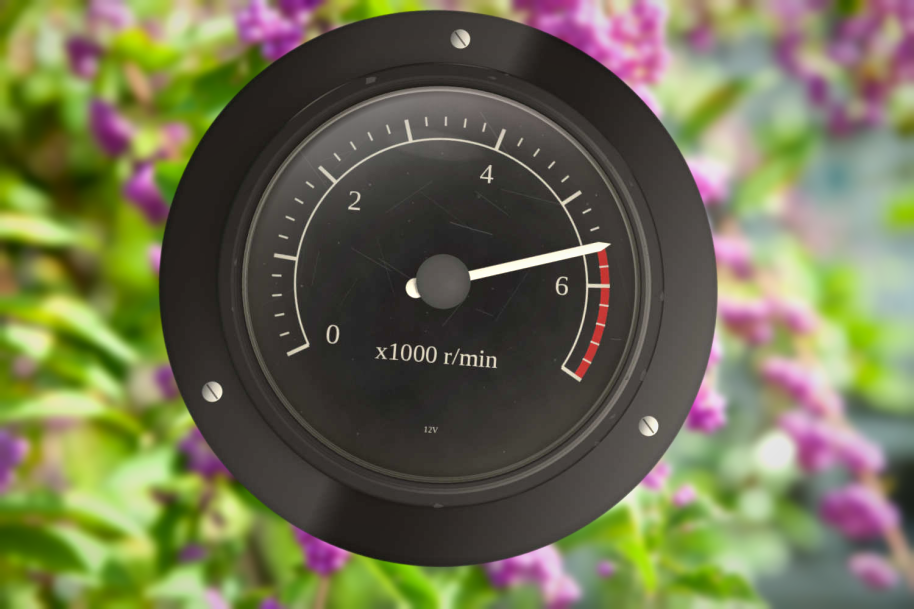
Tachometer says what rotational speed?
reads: 5600 rpm
